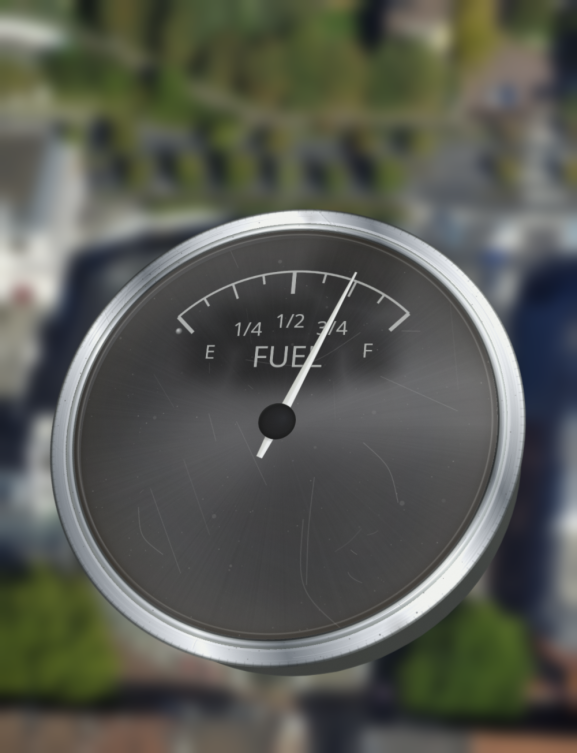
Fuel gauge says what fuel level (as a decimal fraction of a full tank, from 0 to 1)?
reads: 0.75
